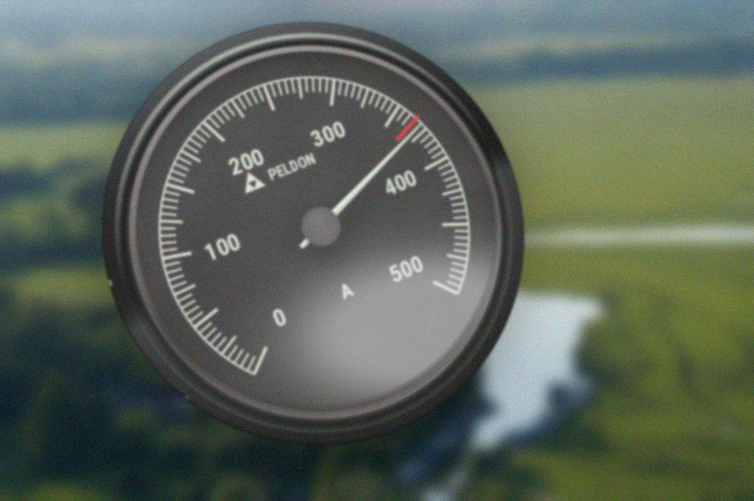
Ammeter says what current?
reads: 370 A
